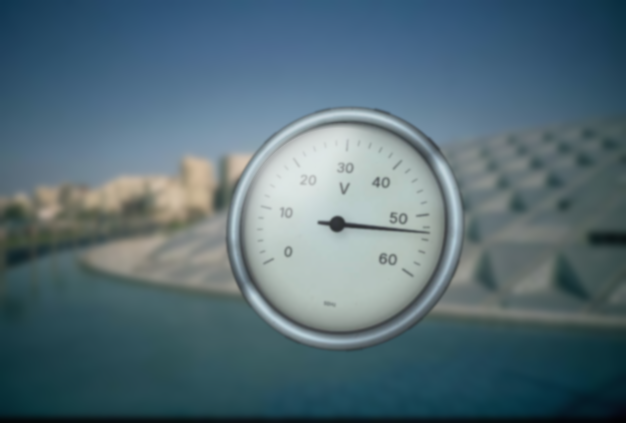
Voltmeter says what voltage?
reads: 53 V
